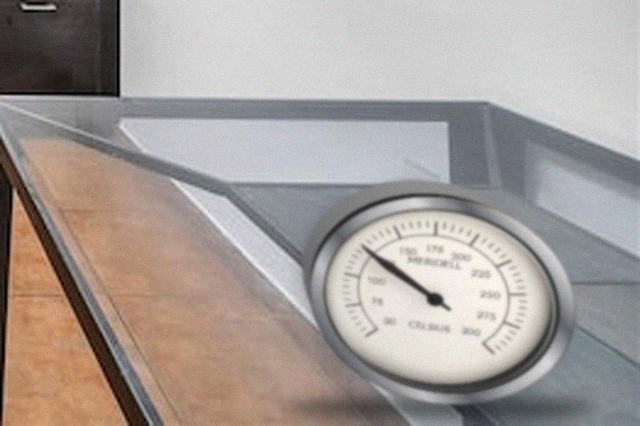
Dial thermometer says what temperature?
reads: 125 °C
